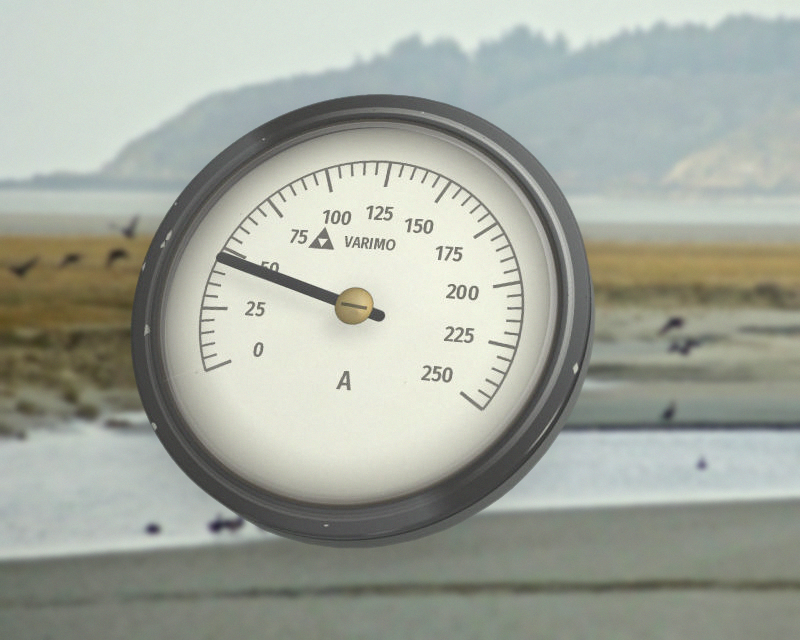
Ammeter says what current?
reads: 45 A
